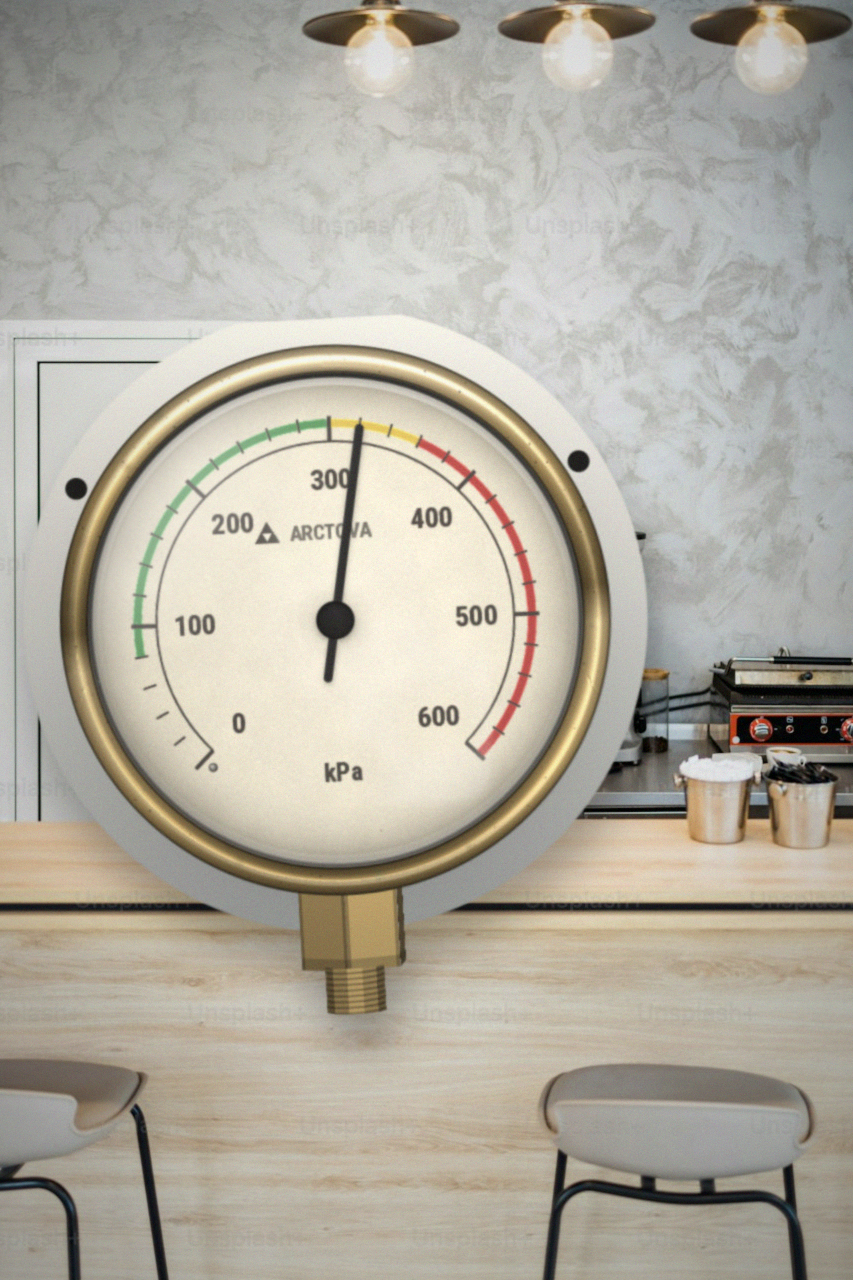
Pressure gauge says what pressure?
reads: 320 kPa
